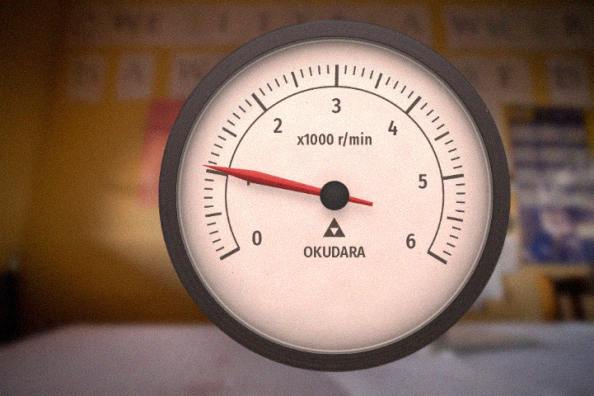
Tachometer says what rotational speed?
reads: 1050 rpm
